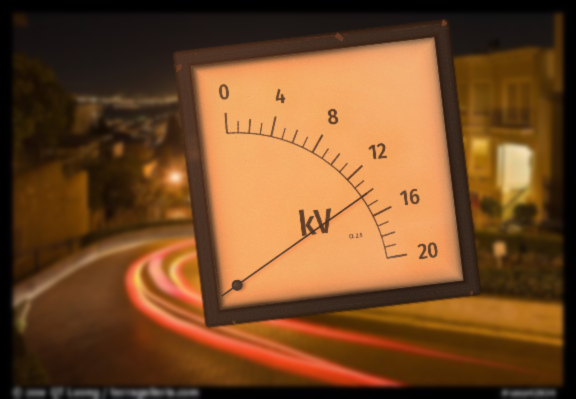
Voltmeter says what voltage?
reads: 14 kV
